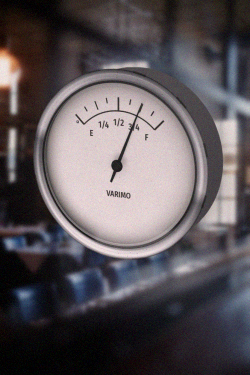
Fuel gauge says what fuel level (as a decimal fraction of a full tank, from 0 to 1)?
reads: 0.75
